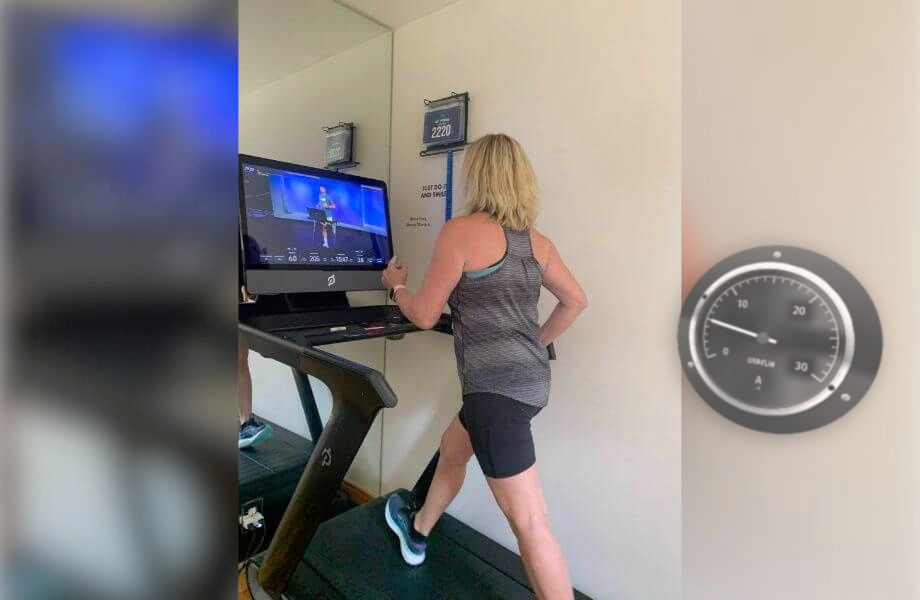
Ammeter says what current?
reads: 5 A
